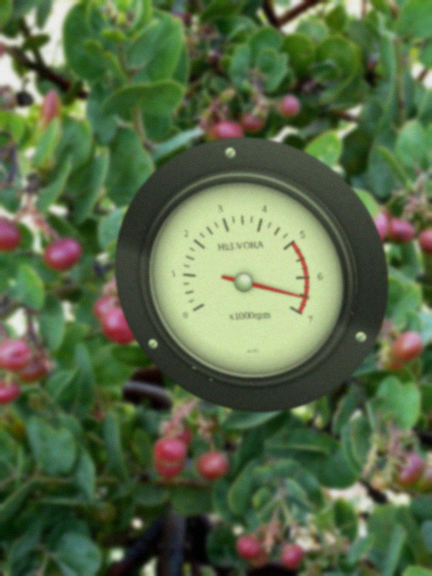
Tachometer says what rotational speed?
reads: 6500 rpm
